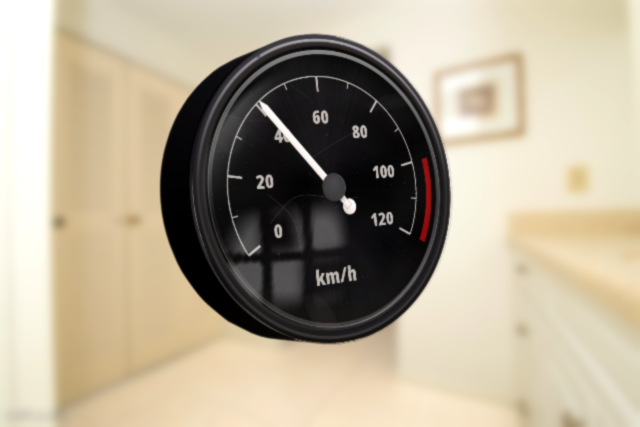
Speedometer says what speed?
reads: 40 km/h
